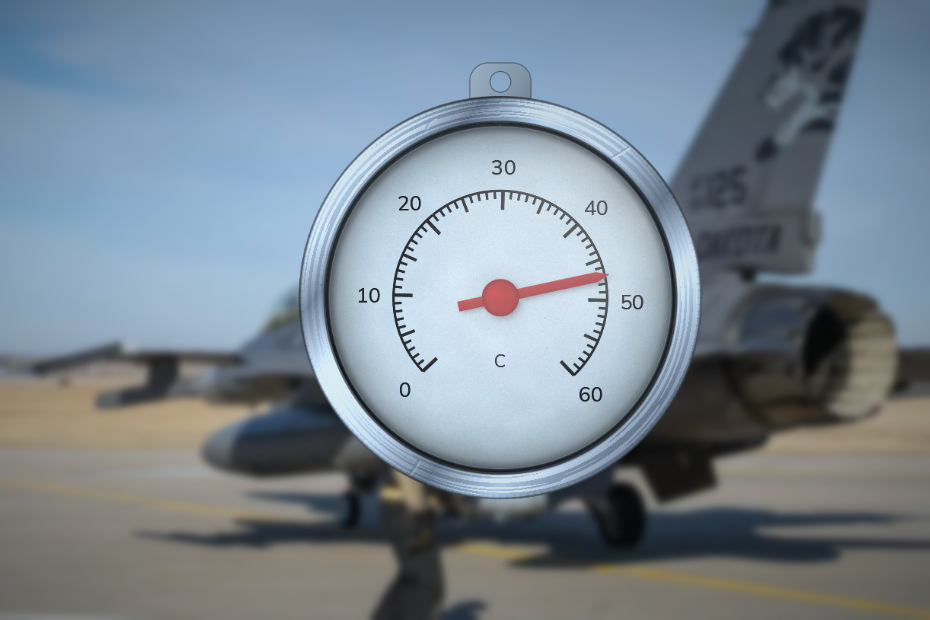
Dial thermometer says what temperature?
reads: 47 °C
